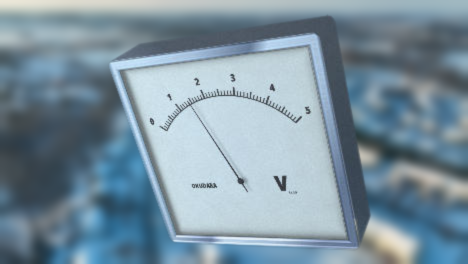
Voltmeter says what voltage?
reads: 1.5 V
